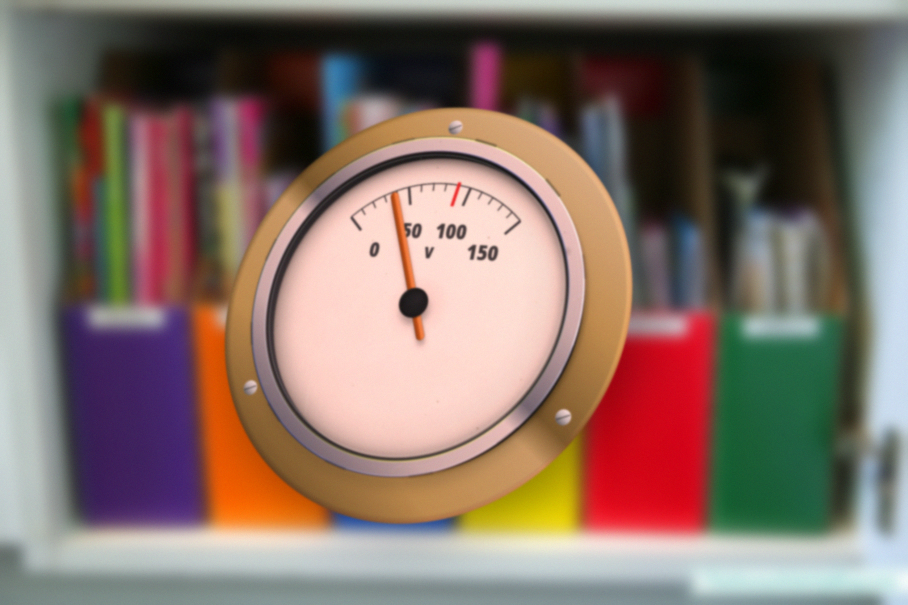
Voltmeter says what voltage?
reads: 40 V
